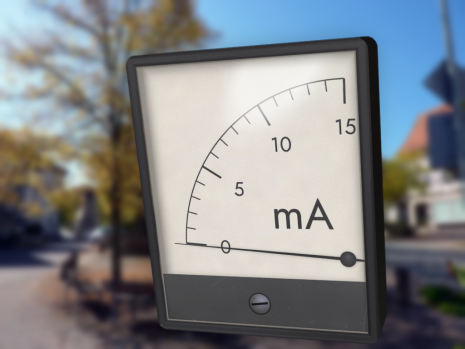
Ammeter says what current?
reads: 0 mA
